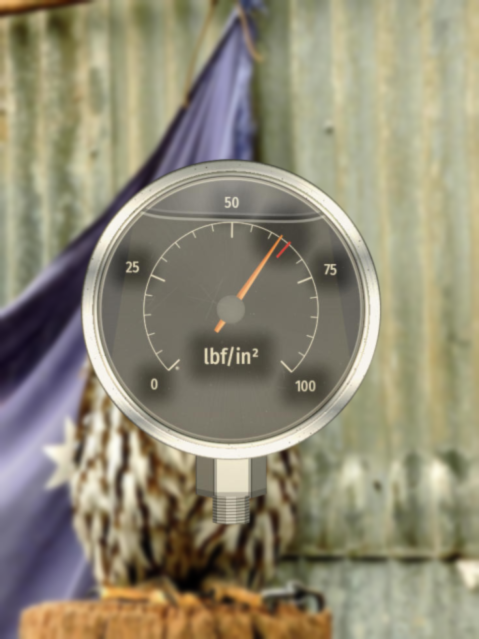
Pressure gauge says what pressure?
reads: 62.5 psi
